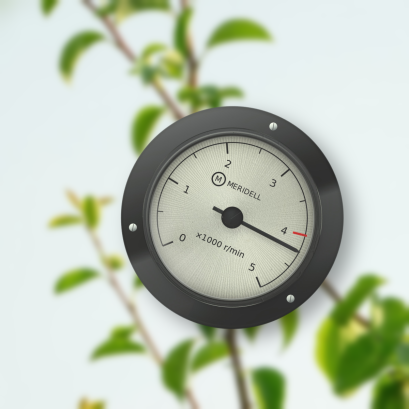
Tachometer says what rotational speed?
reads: 4250 rpm
